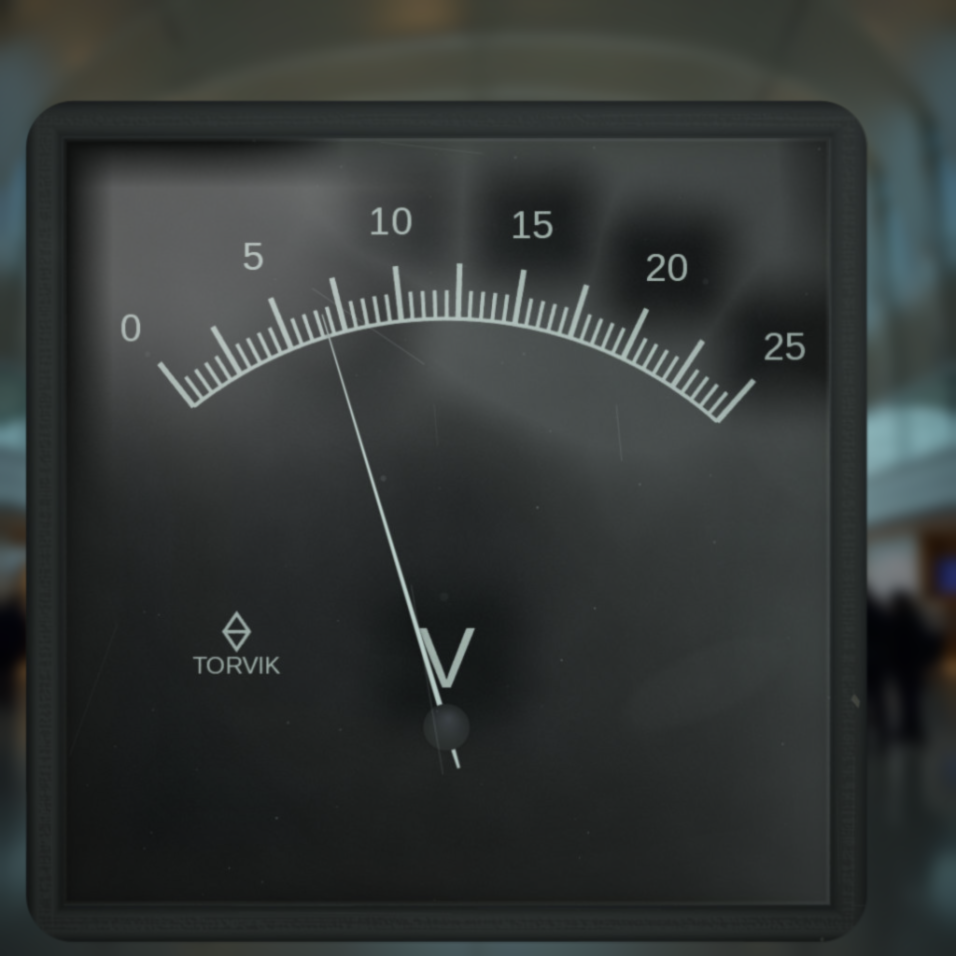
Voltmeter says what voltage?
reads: 6.75 V
